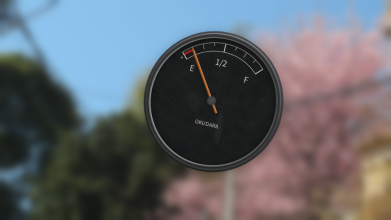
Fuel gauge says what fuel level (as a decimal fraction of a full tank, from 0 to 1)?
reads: 0.125
